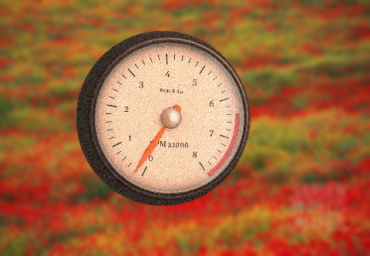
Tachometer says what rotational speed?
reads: 200 rpm
